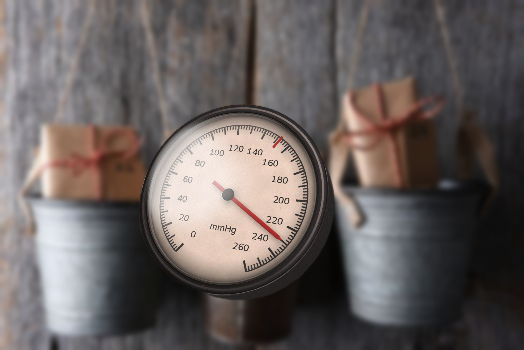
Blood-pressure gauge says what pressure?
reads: 230 mmHg
